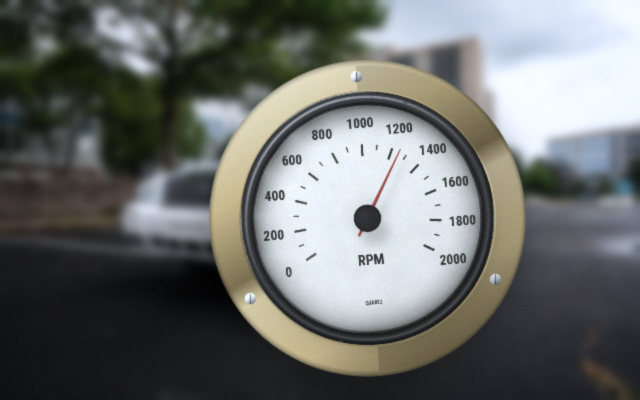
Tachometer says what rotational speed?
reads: 1250 rpm
